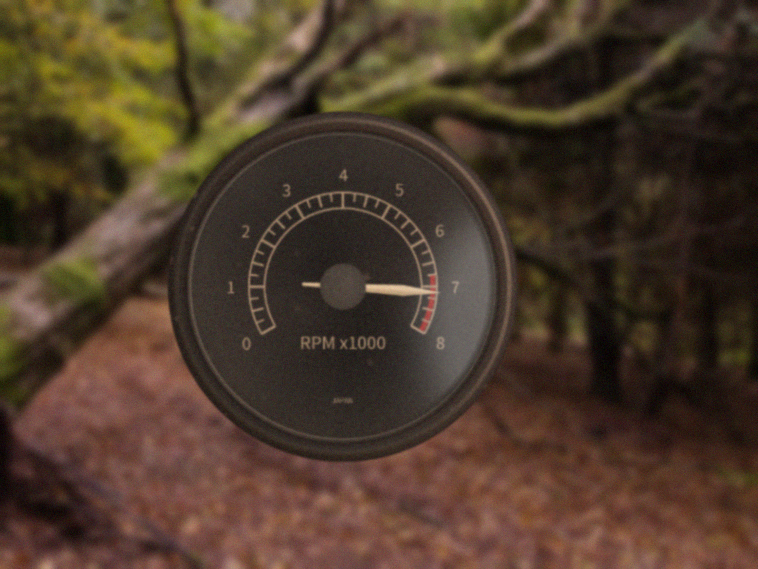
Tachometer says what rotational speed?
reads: 7125 rpm
